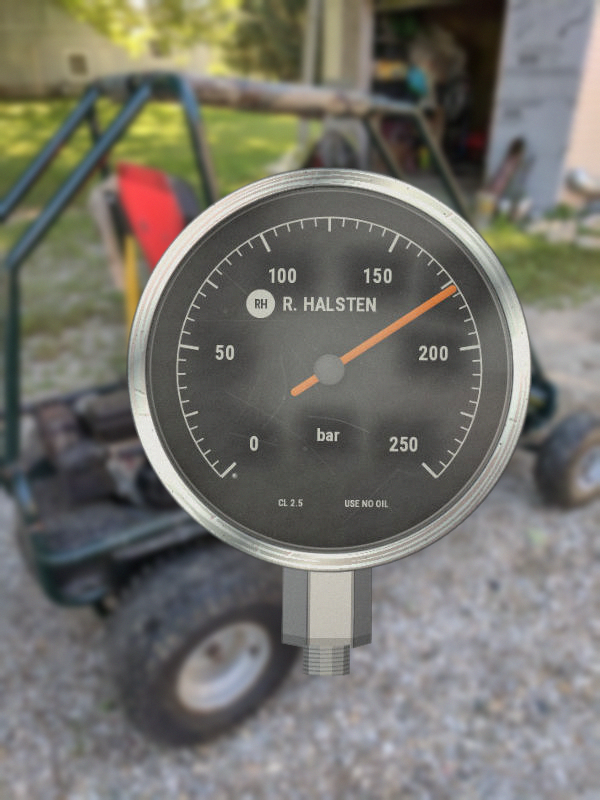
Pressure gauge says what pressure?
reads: 177.5 bar
